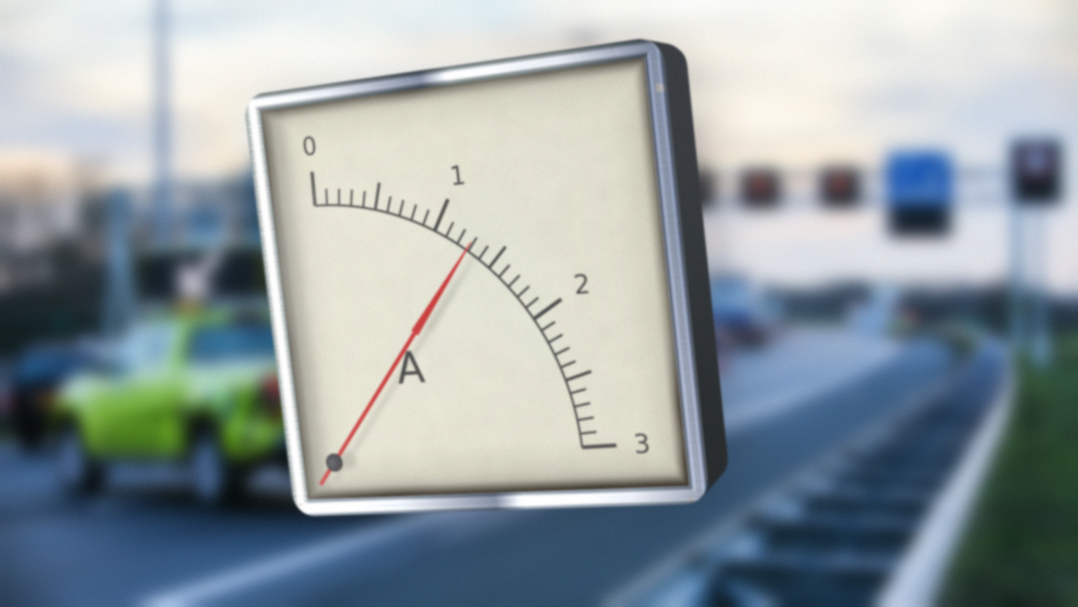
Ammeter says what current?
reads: 1.3 A
